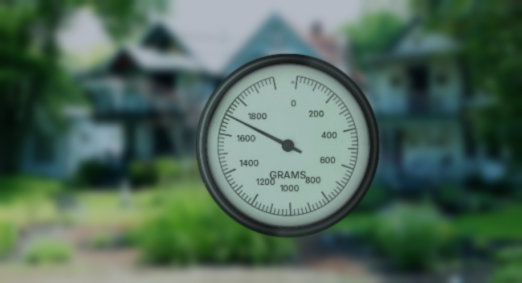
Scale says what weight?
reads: 1700 g
